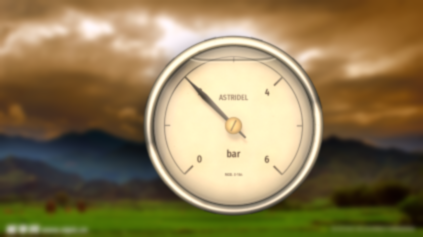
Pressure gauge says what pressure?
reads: 2 bar
